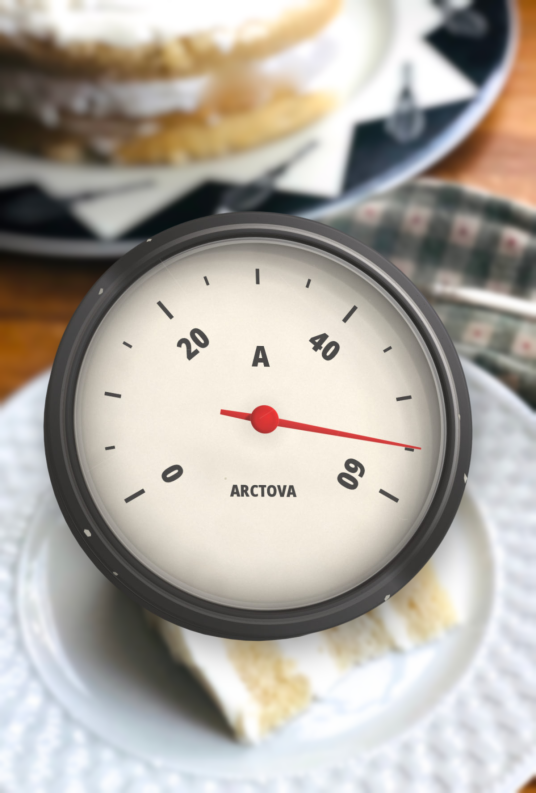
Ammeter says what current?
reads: 55 A
